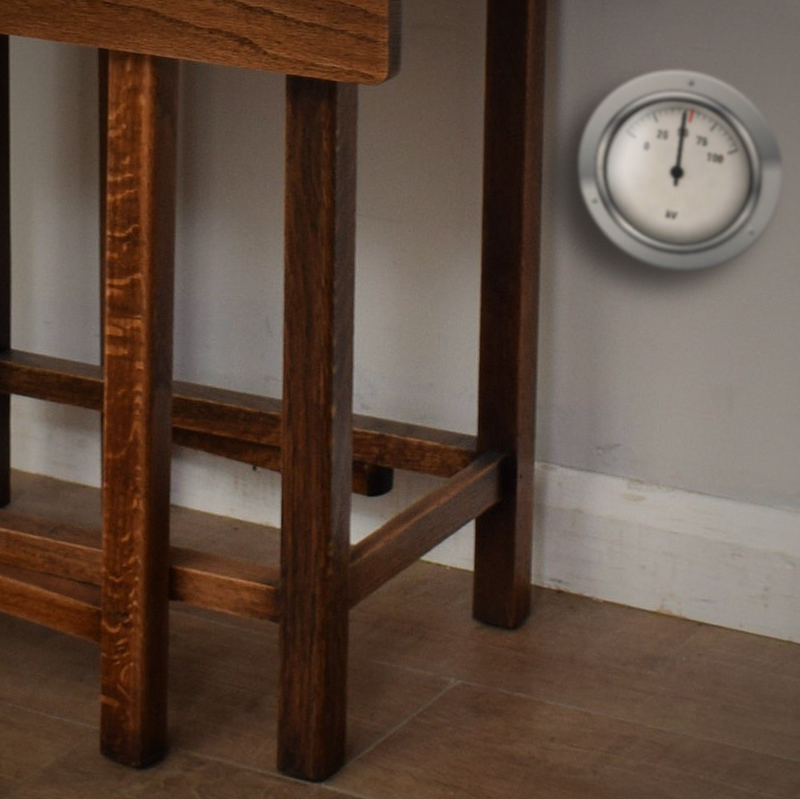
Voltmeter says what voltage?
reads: 50 kV
